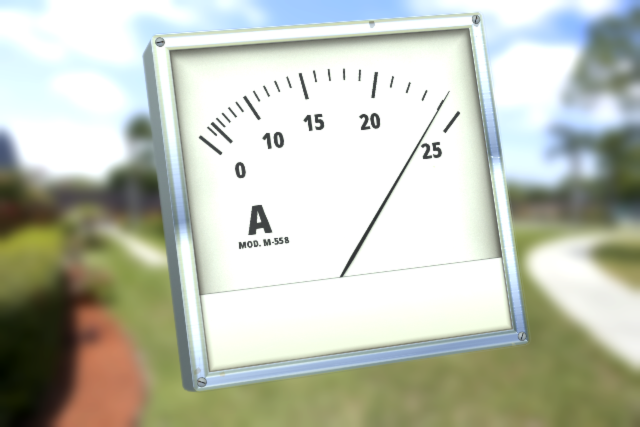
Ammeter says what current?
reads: 24 A
